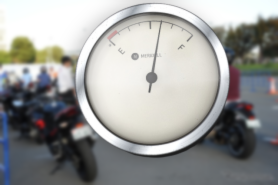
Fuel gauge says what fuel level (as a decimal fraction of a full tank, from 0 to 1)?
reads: 0.625
